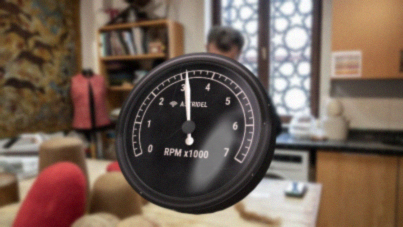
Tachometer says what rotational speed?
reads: 3200 rpm
